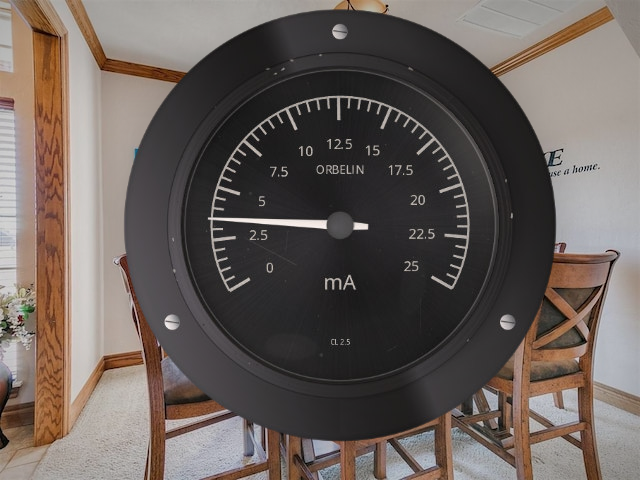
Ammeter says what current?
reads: 3.5 mA
